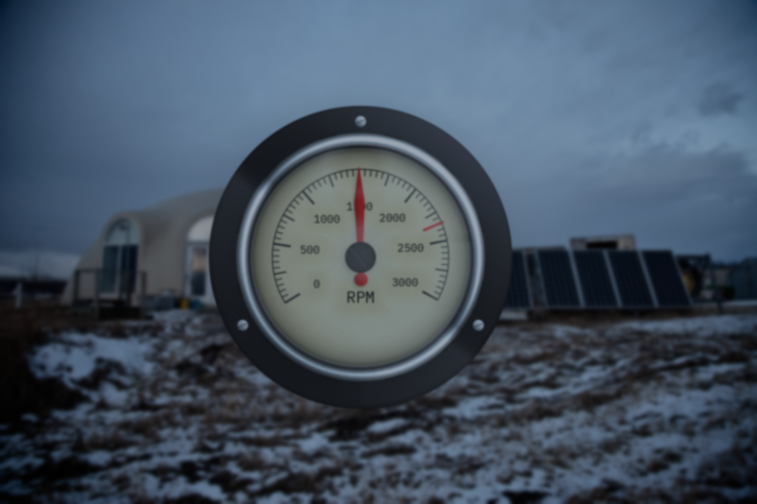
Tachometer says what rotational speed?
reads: 1500 rpm
